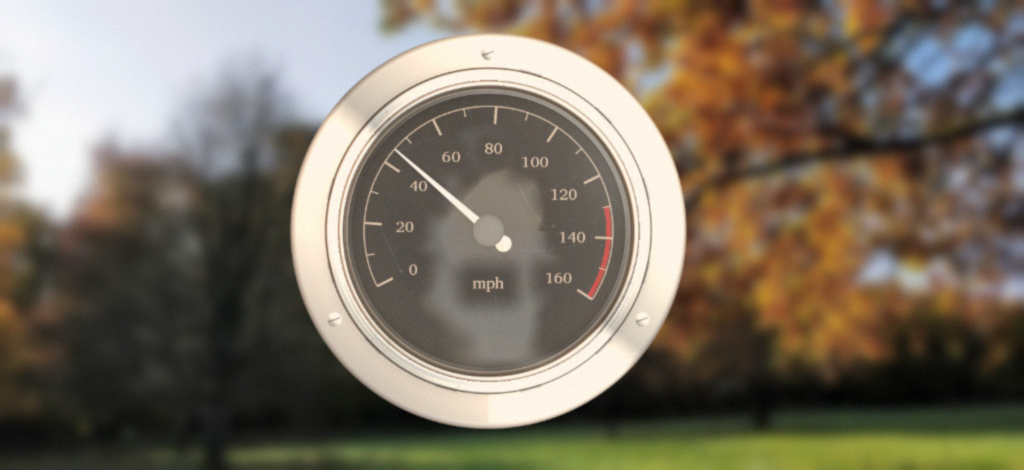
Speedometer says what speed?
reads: 45 mph
